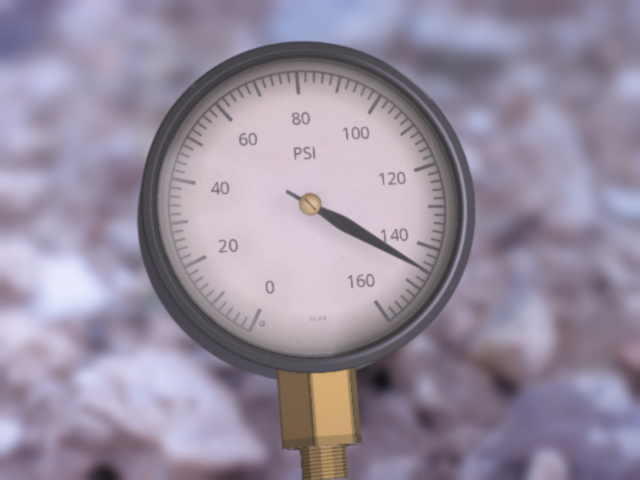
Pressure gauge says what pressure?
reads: 146 psi
